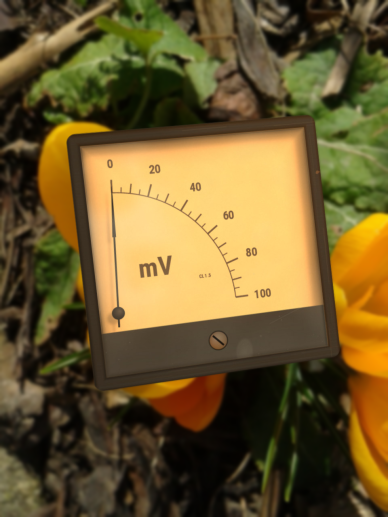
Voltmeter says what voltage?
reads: 0 mV
